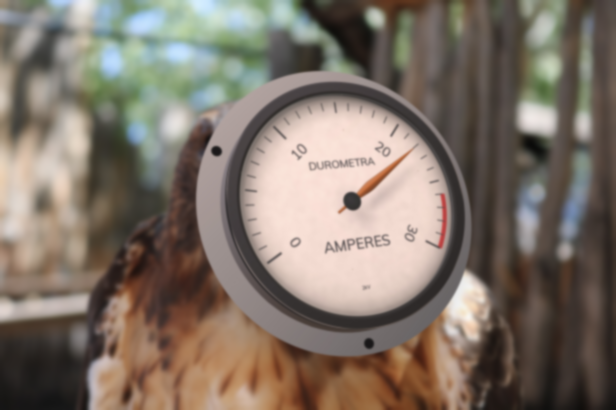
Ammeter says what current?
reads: 22 A
